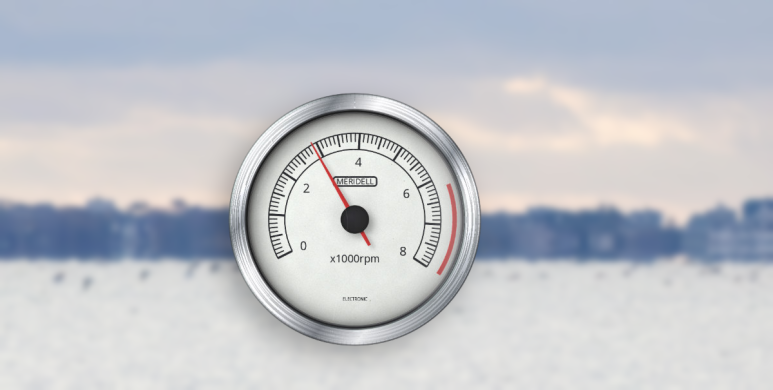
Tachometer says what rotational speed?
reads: 2900 rpm
